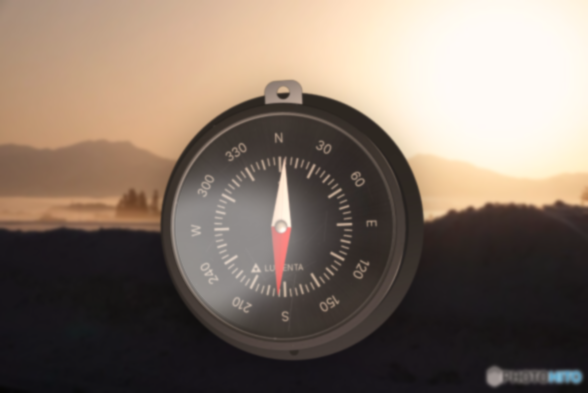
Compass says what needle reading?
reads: 185 °
